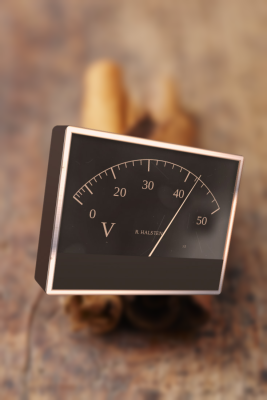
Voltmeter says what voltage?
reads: 42 V
